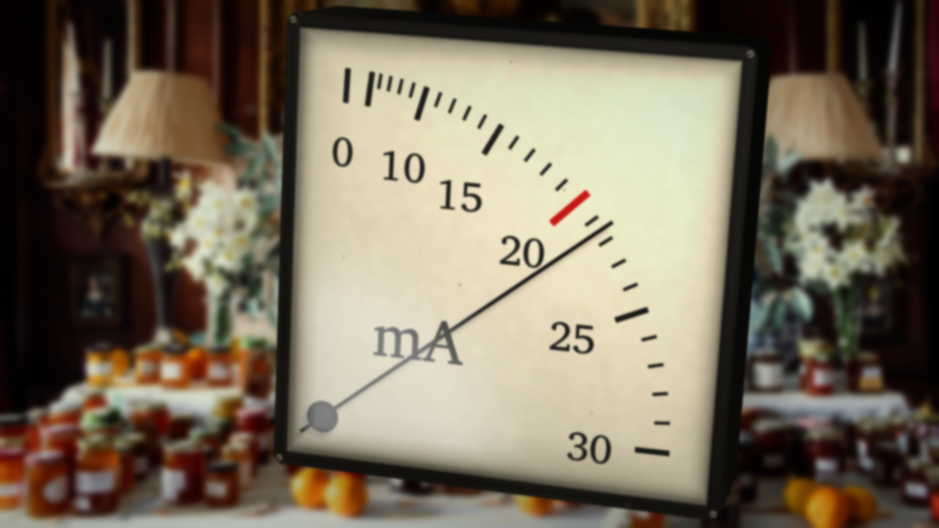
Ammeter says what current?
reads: 21.5 mA
